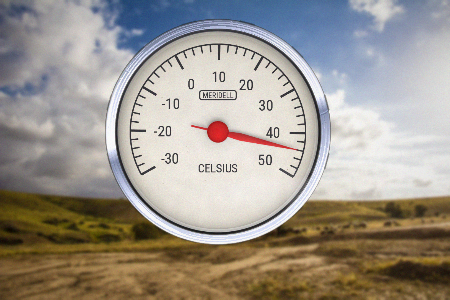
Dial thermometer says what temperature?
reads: 44 °C
